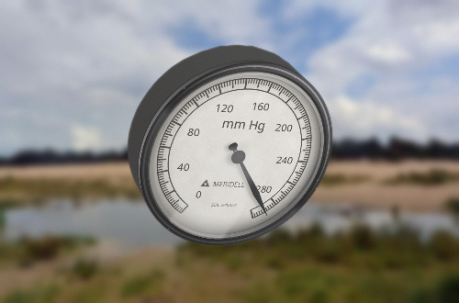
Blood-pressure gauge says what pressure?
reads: 290 mmHg
